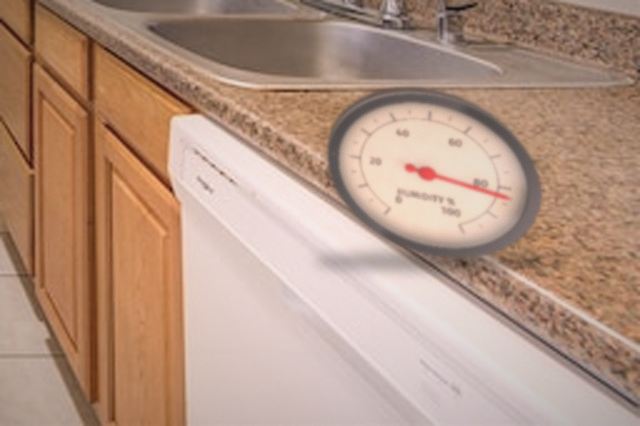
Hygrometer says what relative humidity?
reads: 82.5 %
